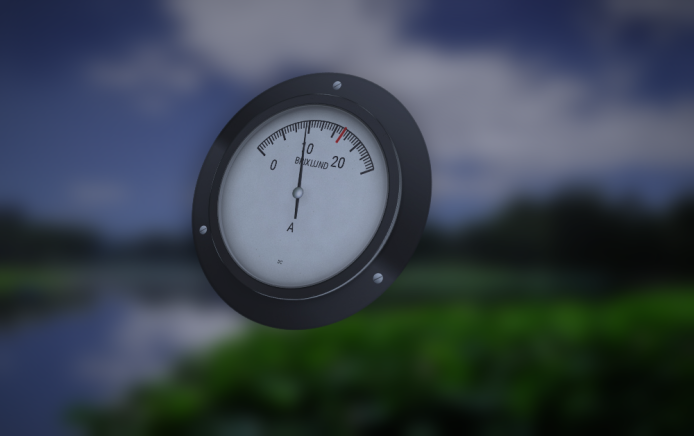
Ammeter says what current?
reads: 10 A
